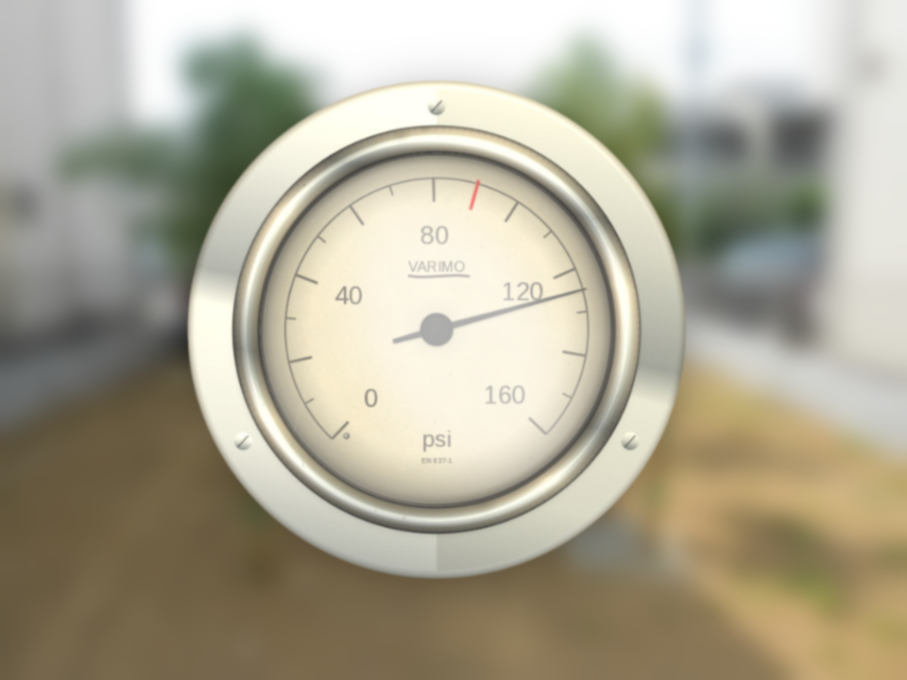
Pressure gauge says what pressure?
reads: 125 psi
